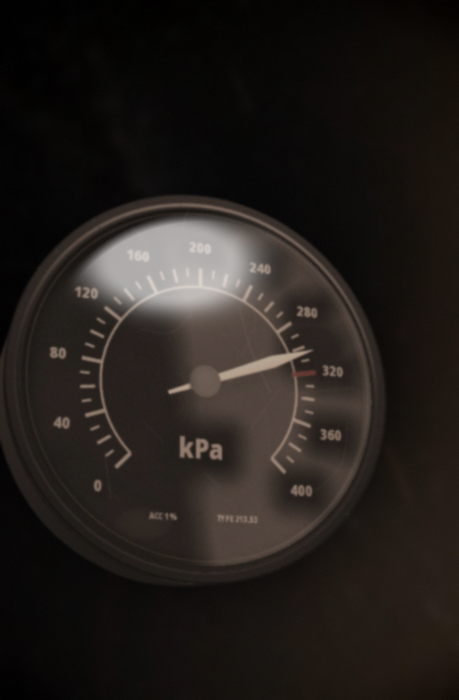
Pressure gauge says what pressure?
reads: 305 kPa
